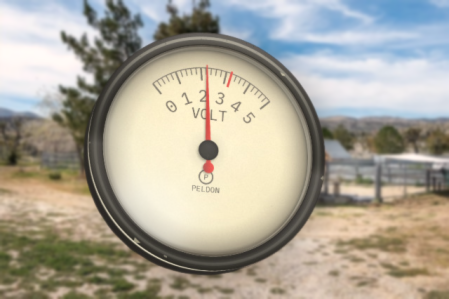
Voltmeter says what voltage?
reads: 2.2 V
